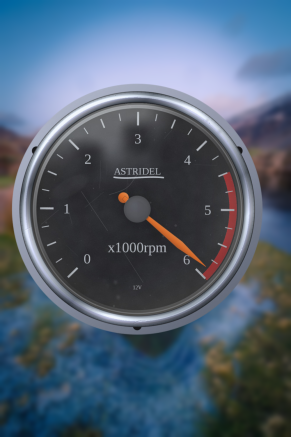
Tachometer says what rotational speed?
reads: 5875 rpm
